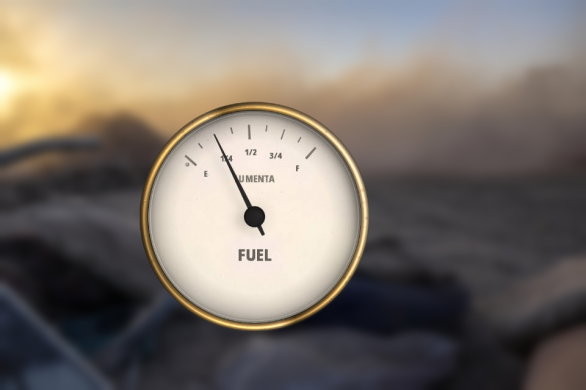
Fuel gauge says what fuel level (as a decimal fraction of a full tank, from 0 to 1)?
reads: 0.25
